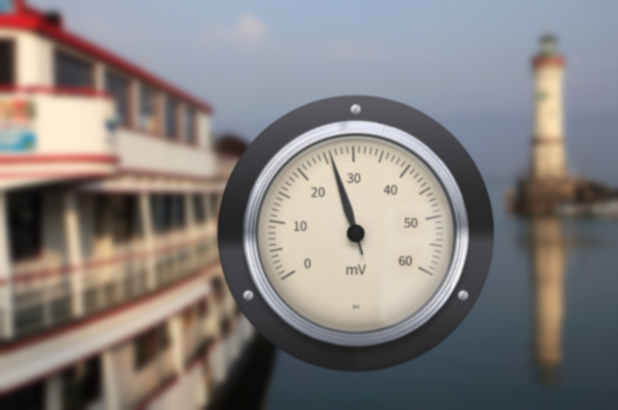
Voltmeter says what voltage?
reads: 26 mV
